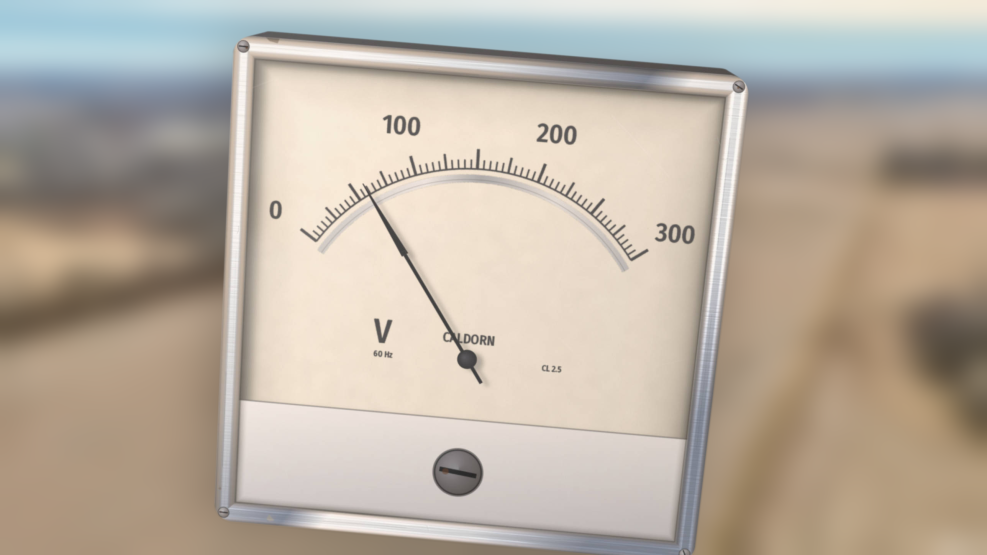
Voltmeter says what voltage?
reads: 60 V
